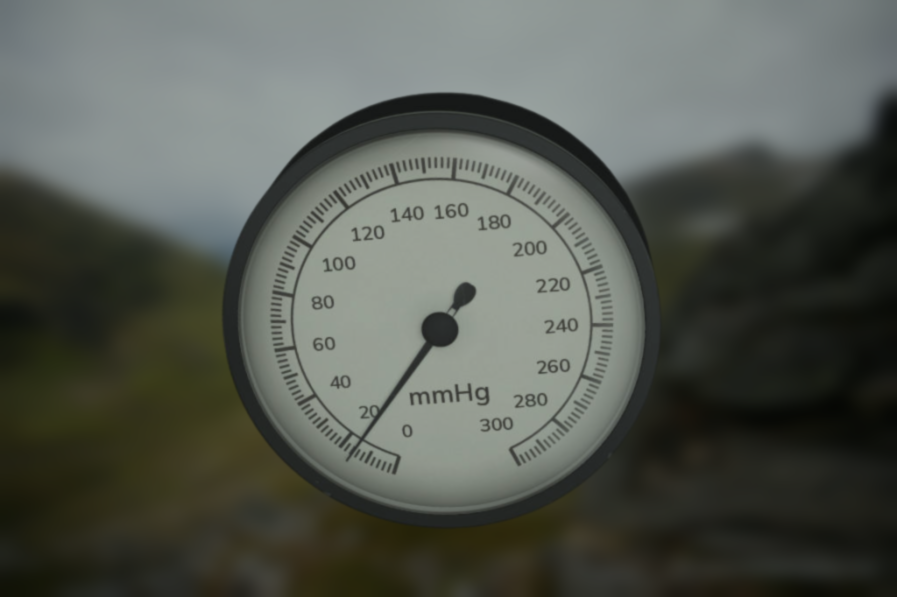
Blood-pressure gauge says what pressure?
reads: 16 mmHg
